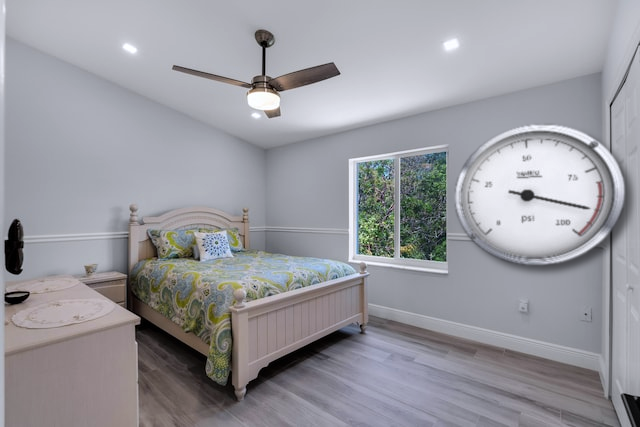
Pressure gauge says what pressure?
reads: 90 psi
